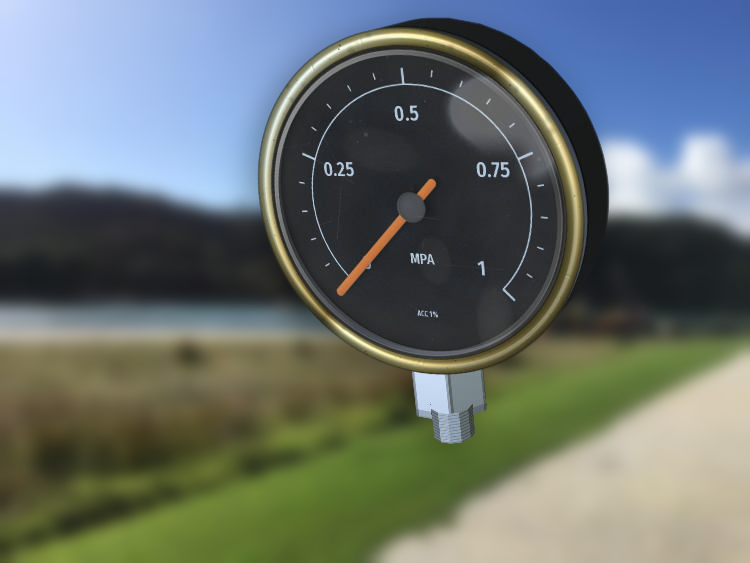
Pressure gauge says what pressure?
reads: 0 MPa
